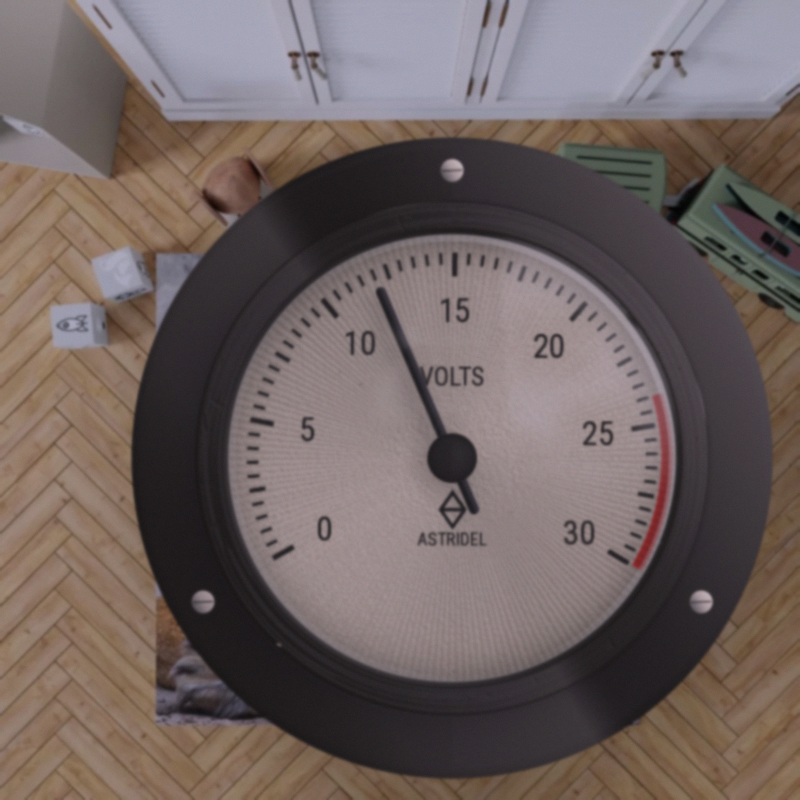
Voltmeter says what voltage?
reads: 12 V
